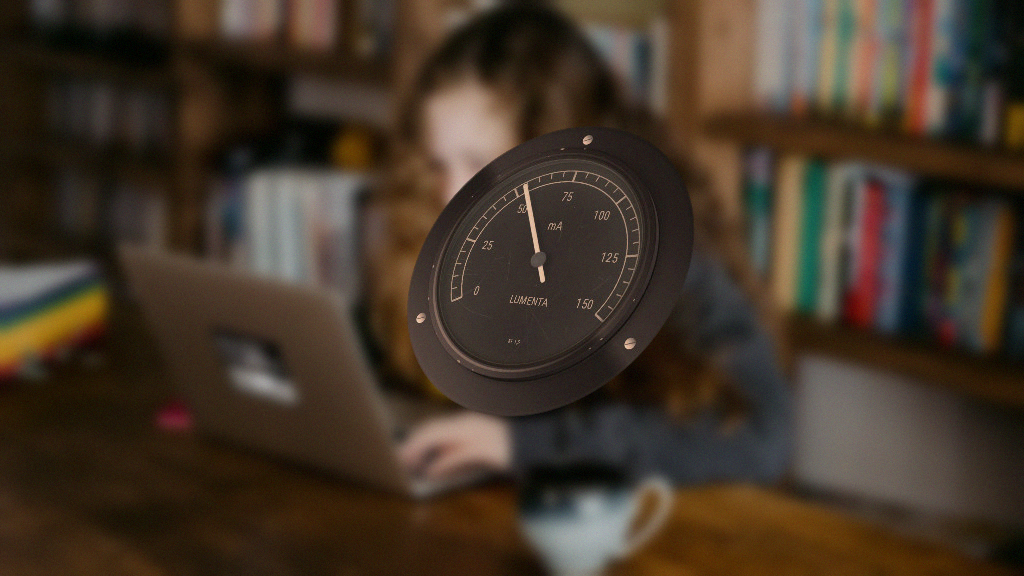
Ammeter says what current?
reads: 55 mA
